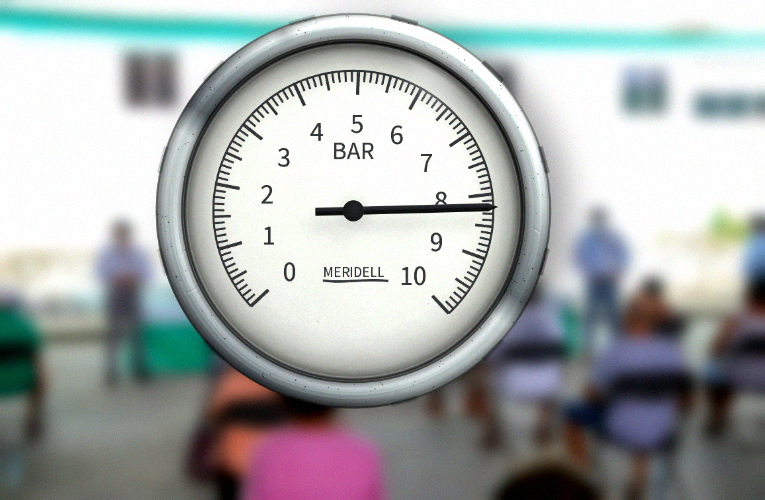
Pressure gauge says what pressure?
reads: 8.2 bar
